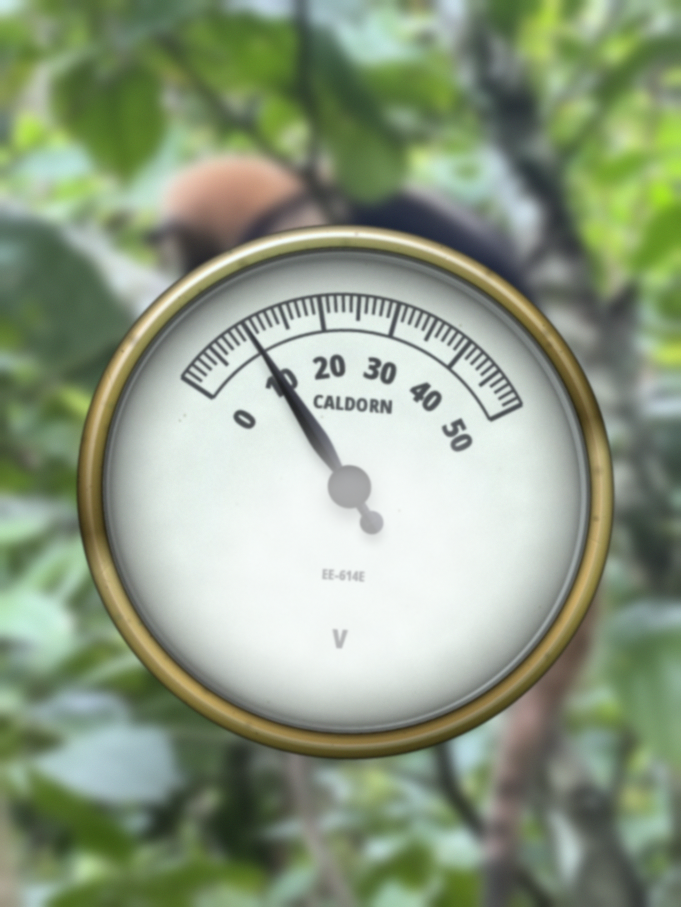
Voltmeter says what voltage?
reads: 10 V
